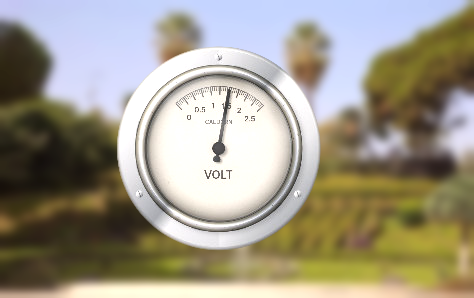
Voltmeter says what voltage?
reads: 1.5 V
